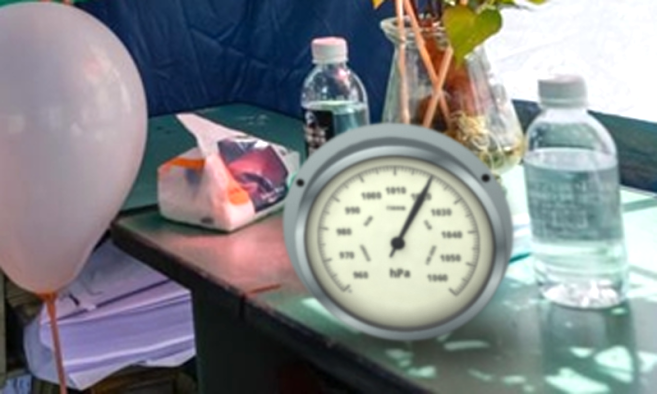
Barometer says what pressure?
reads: 1020 hPa
